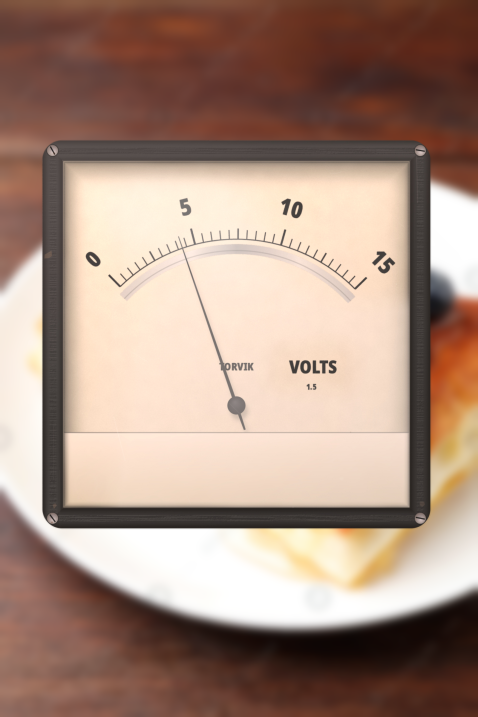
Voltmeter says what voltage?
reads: 4.25 V
